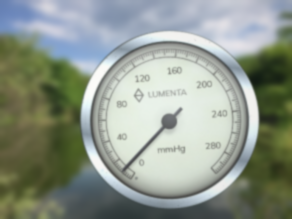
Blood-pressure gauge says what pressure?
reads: 10 mmHg
